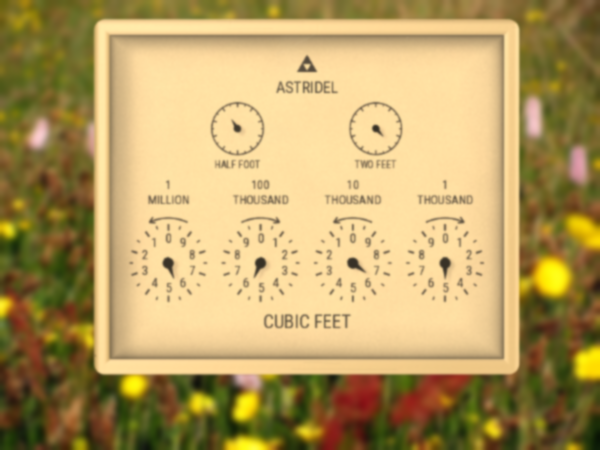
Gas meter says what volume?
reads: 556500 ft³
